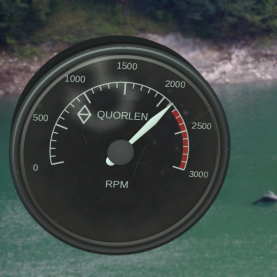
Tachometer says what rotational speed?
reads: 2100 rpm
